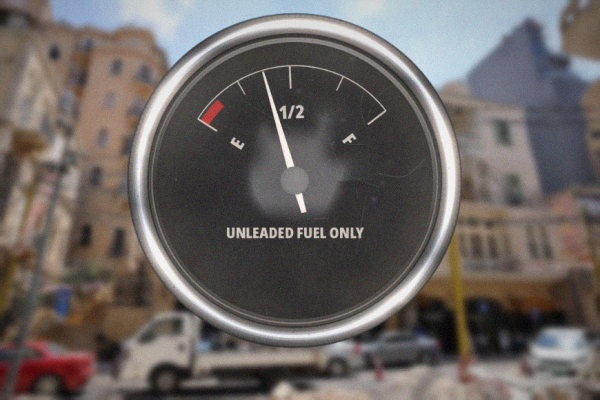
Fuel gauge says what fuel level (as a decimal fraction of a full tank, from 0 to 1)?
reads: 0.375
